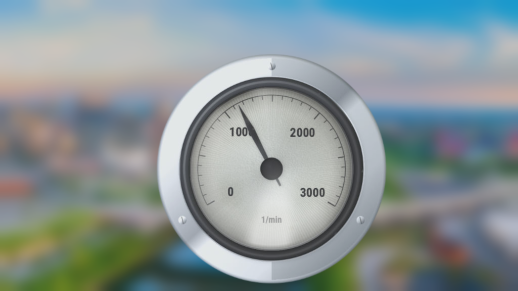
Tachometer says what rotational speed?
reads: 1150 rpm
